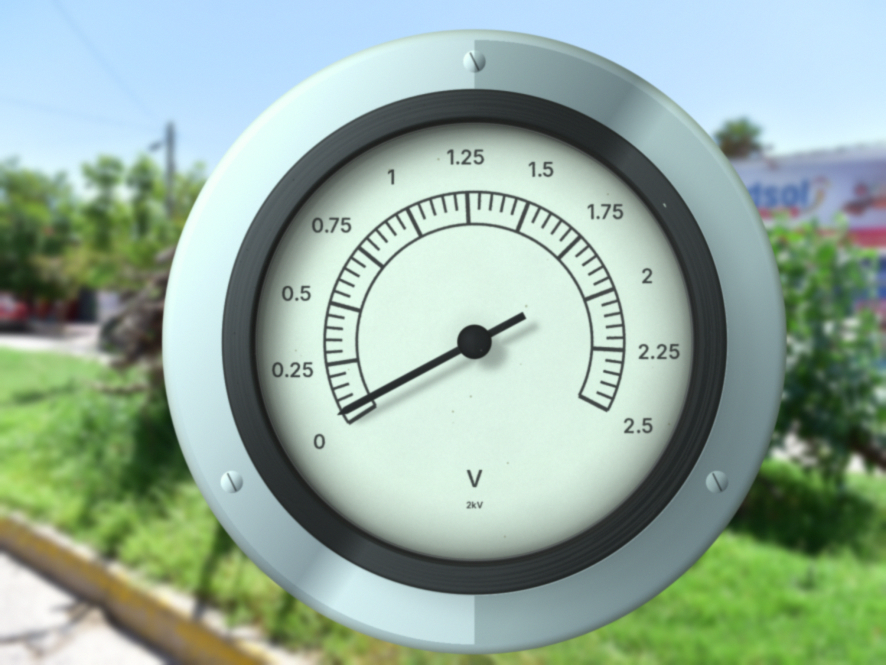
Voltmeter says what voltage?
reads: 0.05 V
